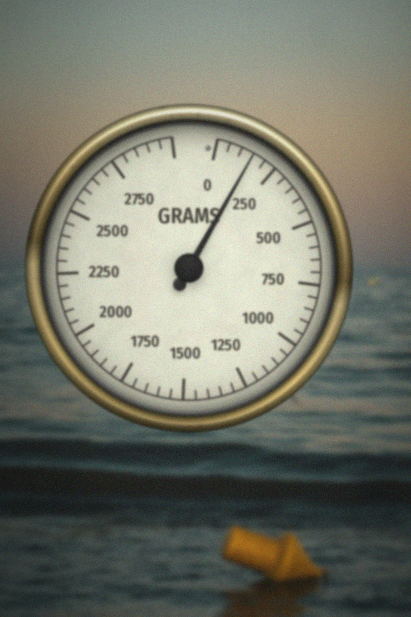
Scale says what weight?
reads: 150 g
